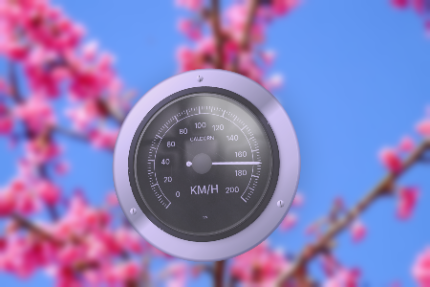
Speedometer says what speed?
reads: 170 km/h
